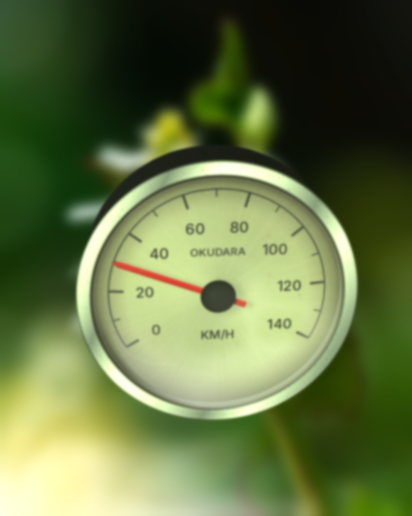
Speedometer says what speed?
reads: 30 km/h
